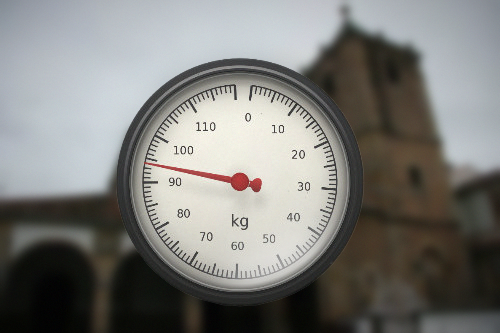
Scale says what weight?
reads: 94 kg
